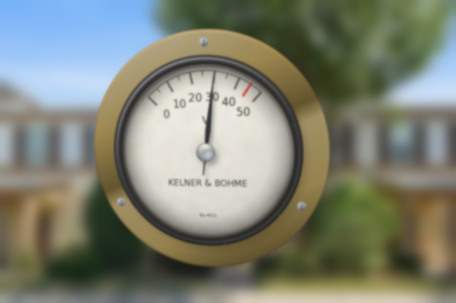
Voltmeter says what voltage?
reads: 30 V
